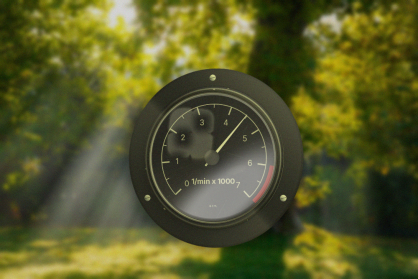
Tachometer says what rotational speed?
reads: 4500 rpm
